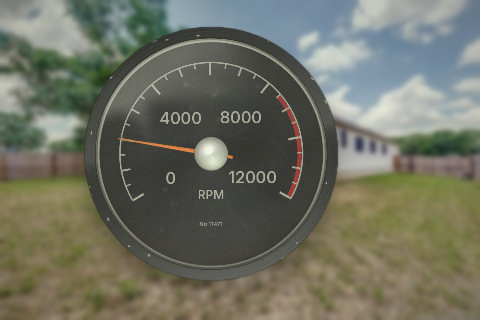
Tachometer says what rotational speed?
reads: 2000 rpm
